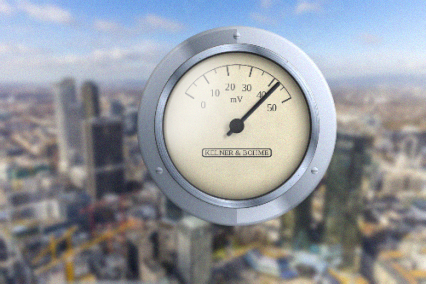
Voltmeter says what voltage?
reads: 42.5 mV
